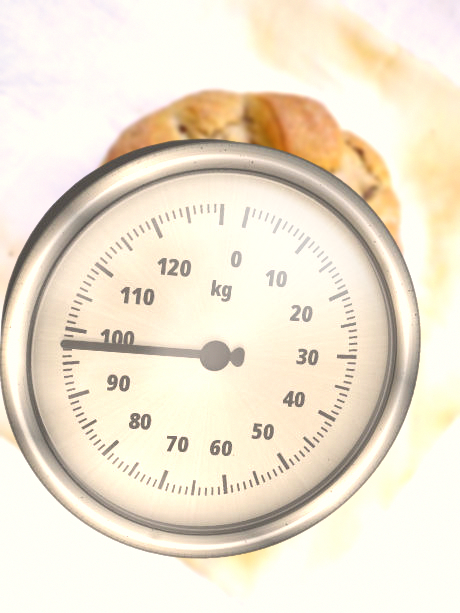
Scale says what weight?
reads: 98 kg
